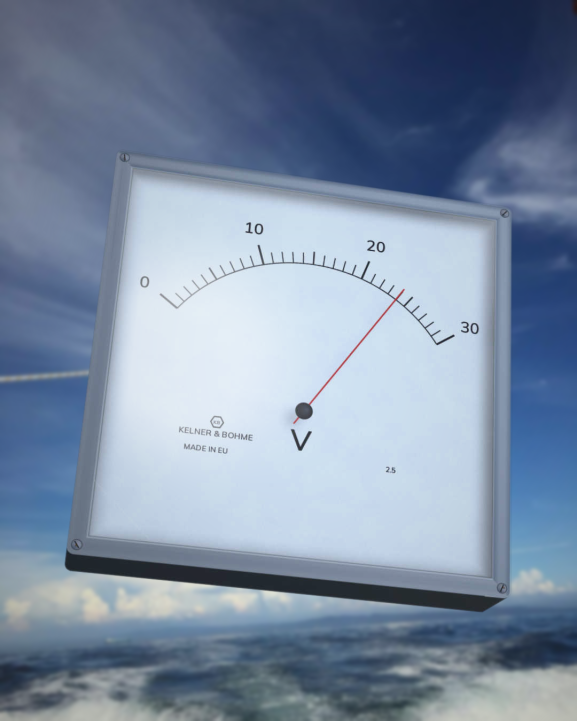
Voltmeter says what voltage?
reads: 24 V
